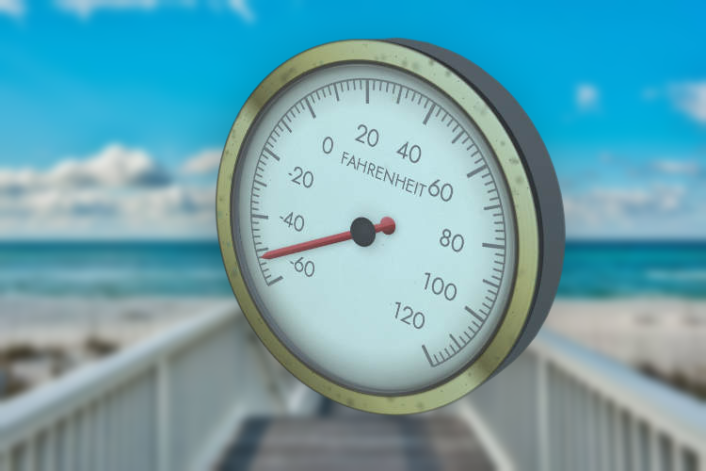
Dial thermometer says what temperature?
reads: -52 °F
